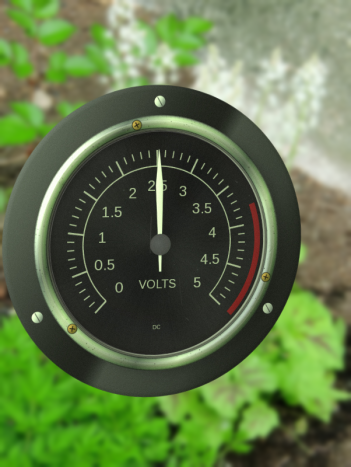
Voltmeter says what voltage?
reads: 2.5 V
